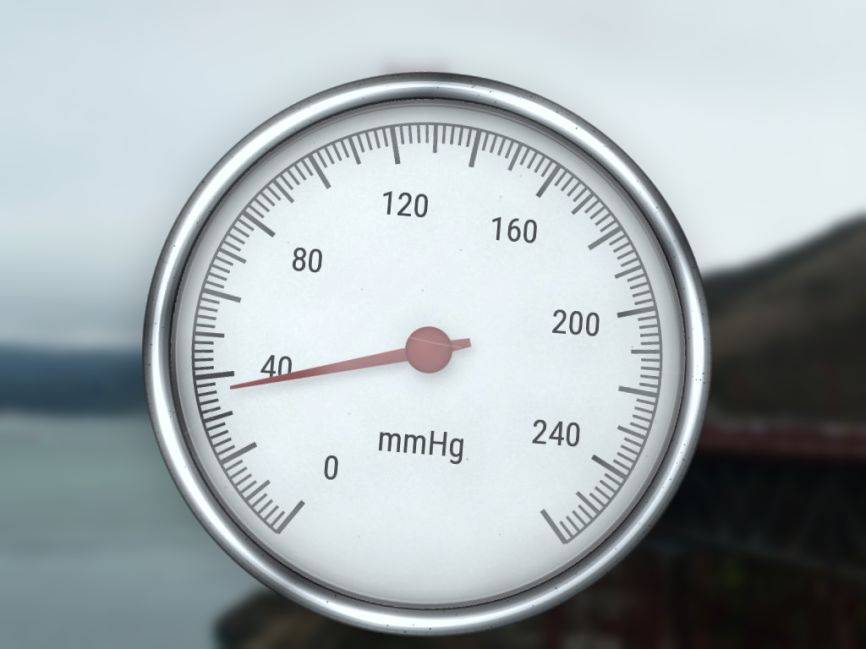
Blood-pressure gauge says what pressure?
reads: 36 mmHg
